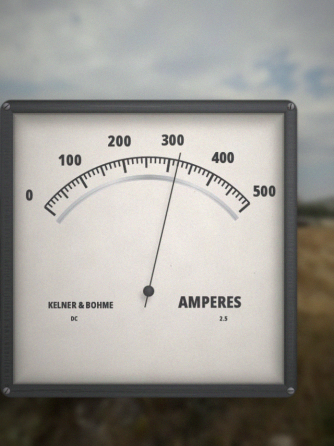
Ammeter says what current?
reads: 320 A
